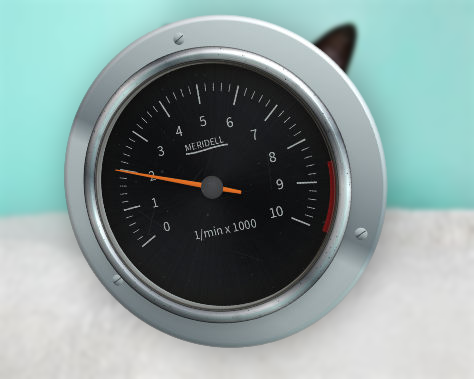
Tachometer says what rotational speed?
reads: 2000 rpm
